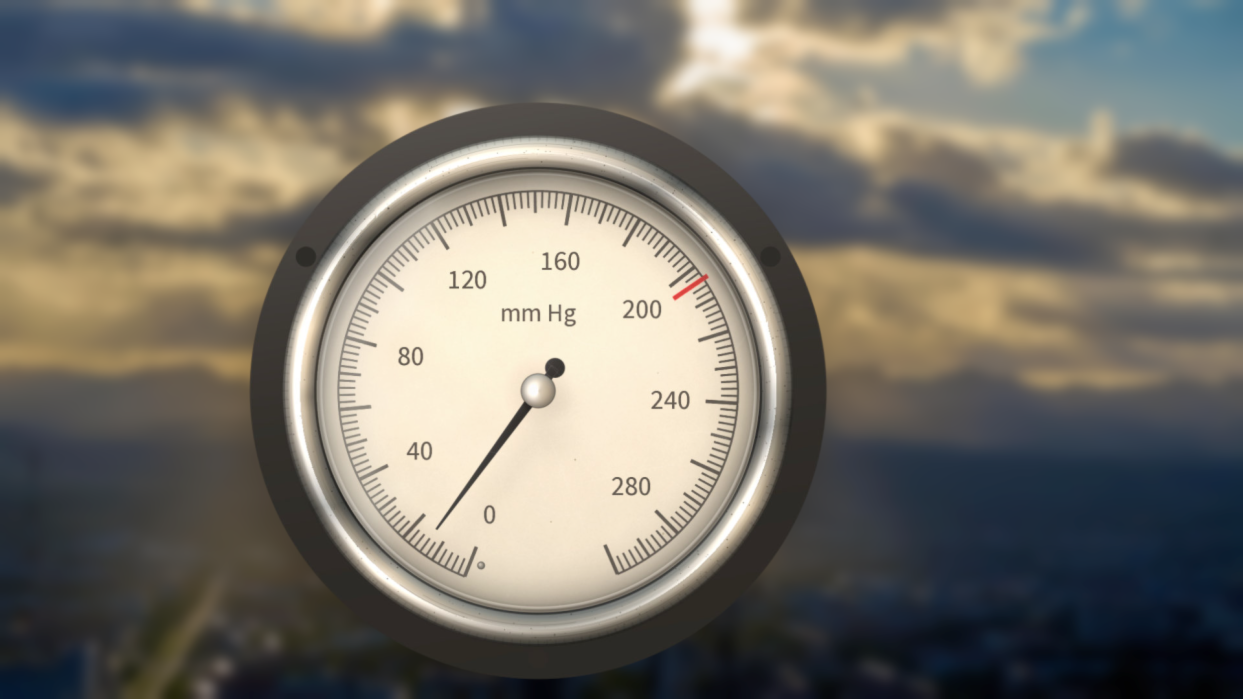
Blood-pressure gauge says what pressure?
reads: 14 mmHg
